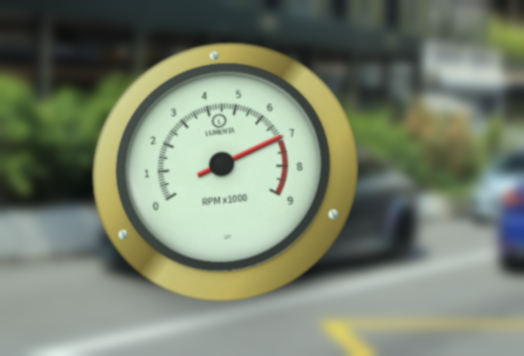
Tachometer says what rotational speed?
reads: 7000 rpm
